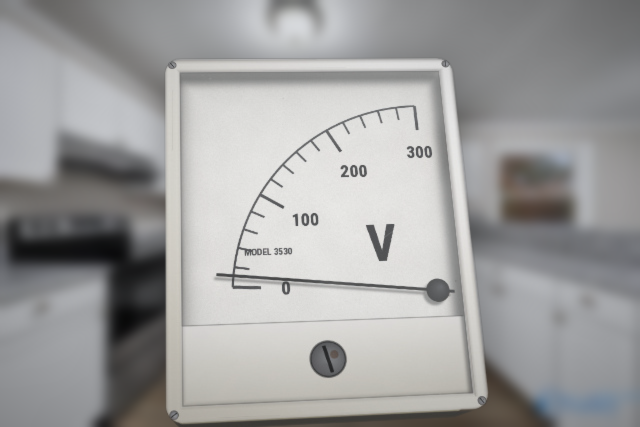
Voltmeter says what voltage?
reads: 10 V
